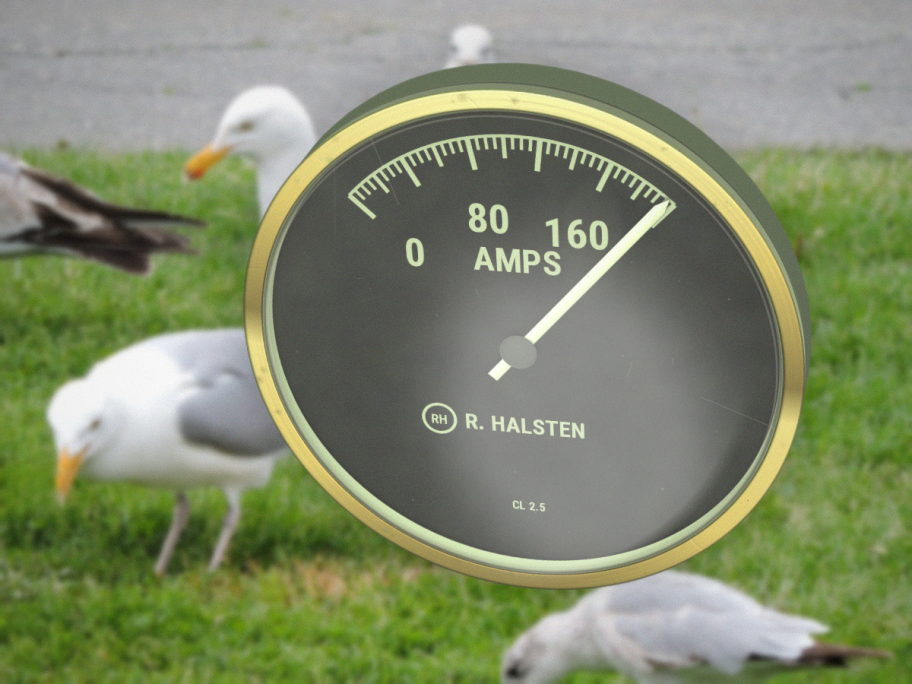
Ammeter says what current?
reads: 195 A
